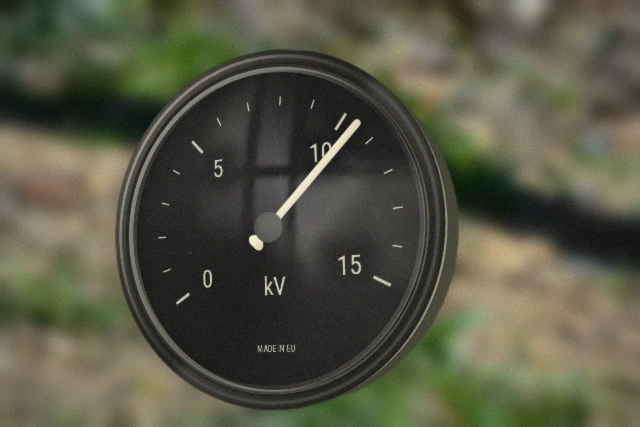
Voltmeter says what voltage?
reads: 10.5 kV
